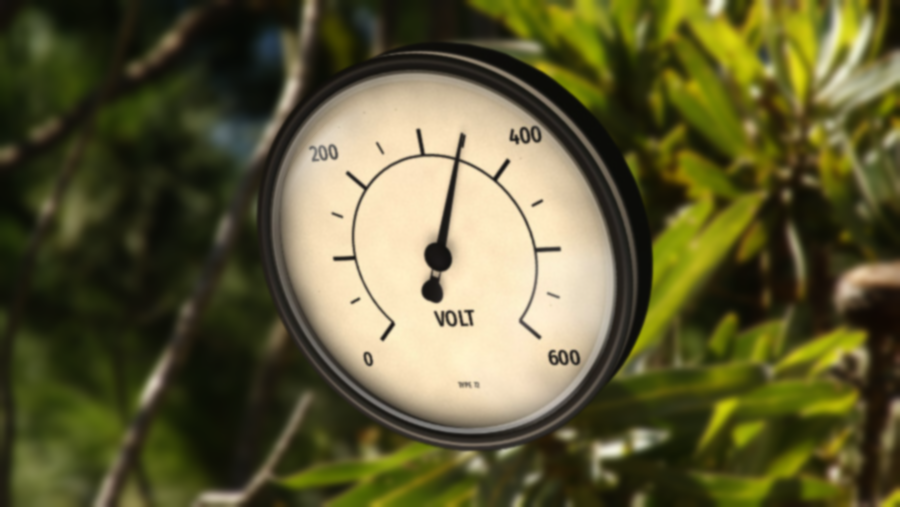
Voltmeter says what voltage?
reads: 350 V
